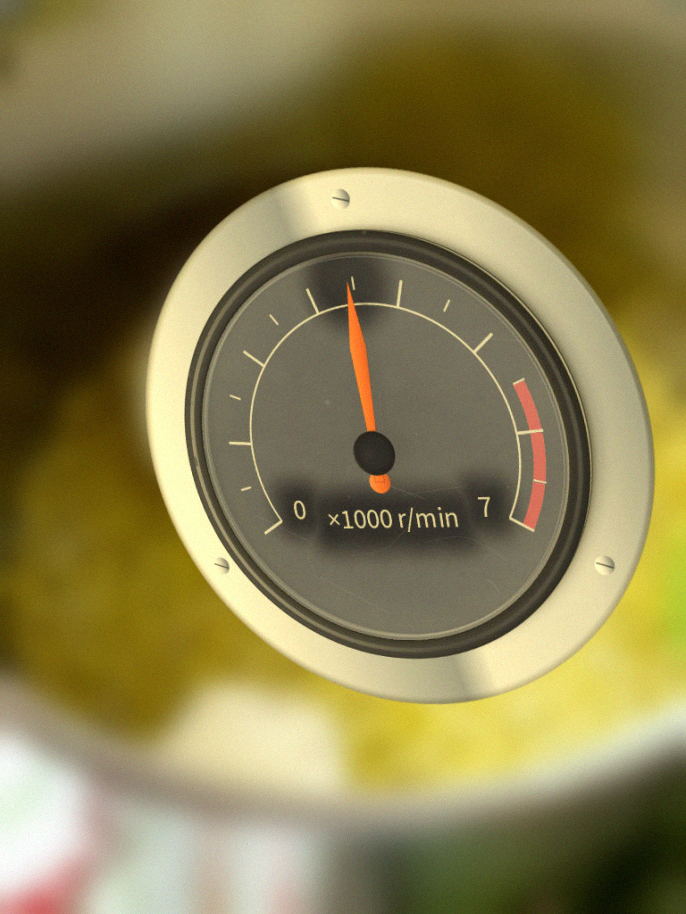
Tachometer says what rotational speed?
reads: 3500 rpm
